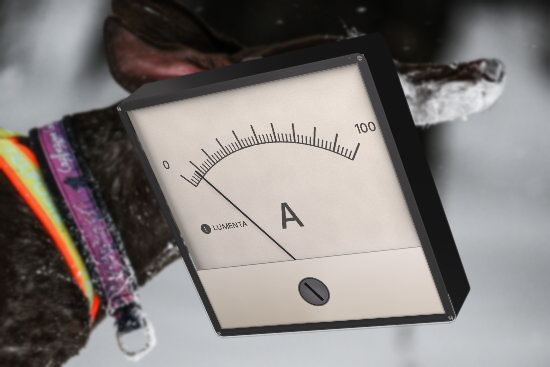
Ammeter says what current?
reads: 10 A
